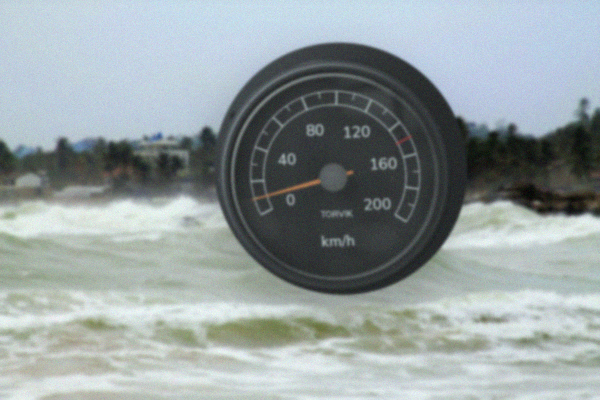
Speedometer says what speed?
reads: 10 km/h
